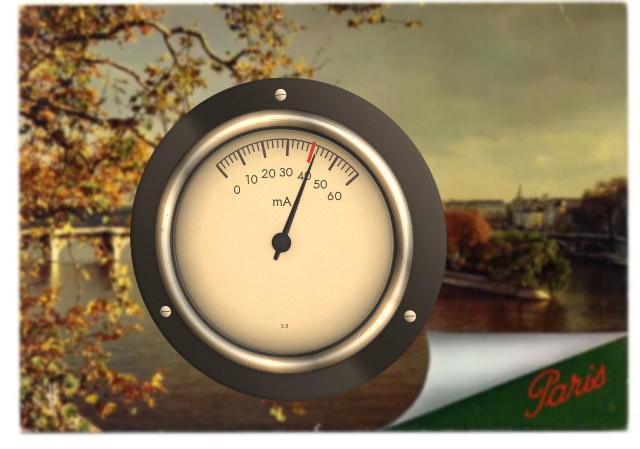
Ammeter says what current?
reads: 42 mA
